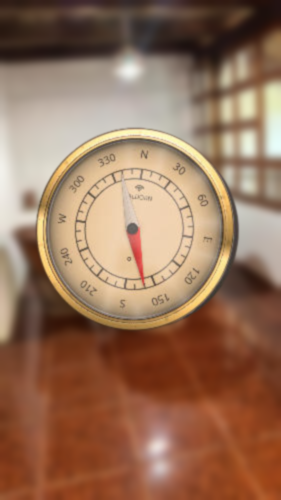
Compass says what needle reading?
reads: 160 °
